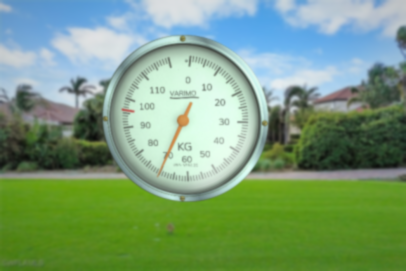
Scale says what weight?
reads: 70 kg
